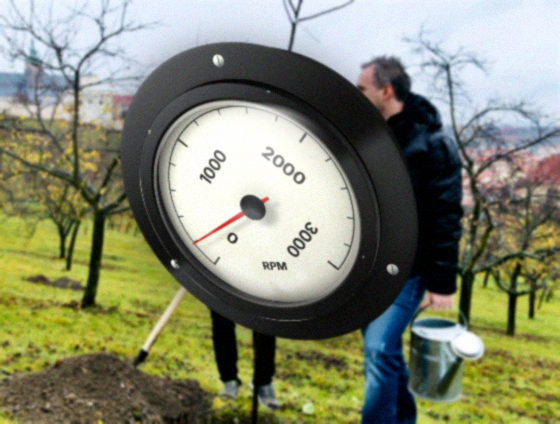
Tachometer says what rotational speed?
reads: 200 rpm
